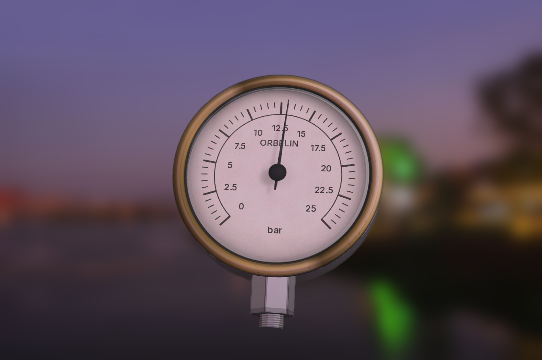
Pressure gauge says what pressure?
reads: 13 bar
